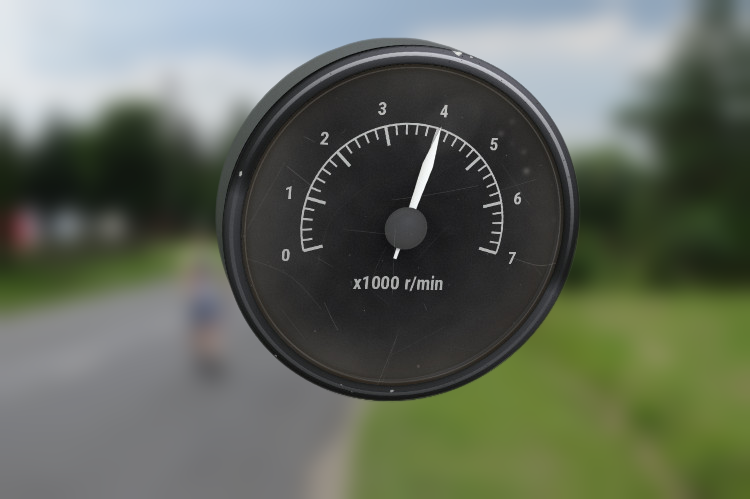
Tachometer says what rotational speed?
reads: 4000 rpm
